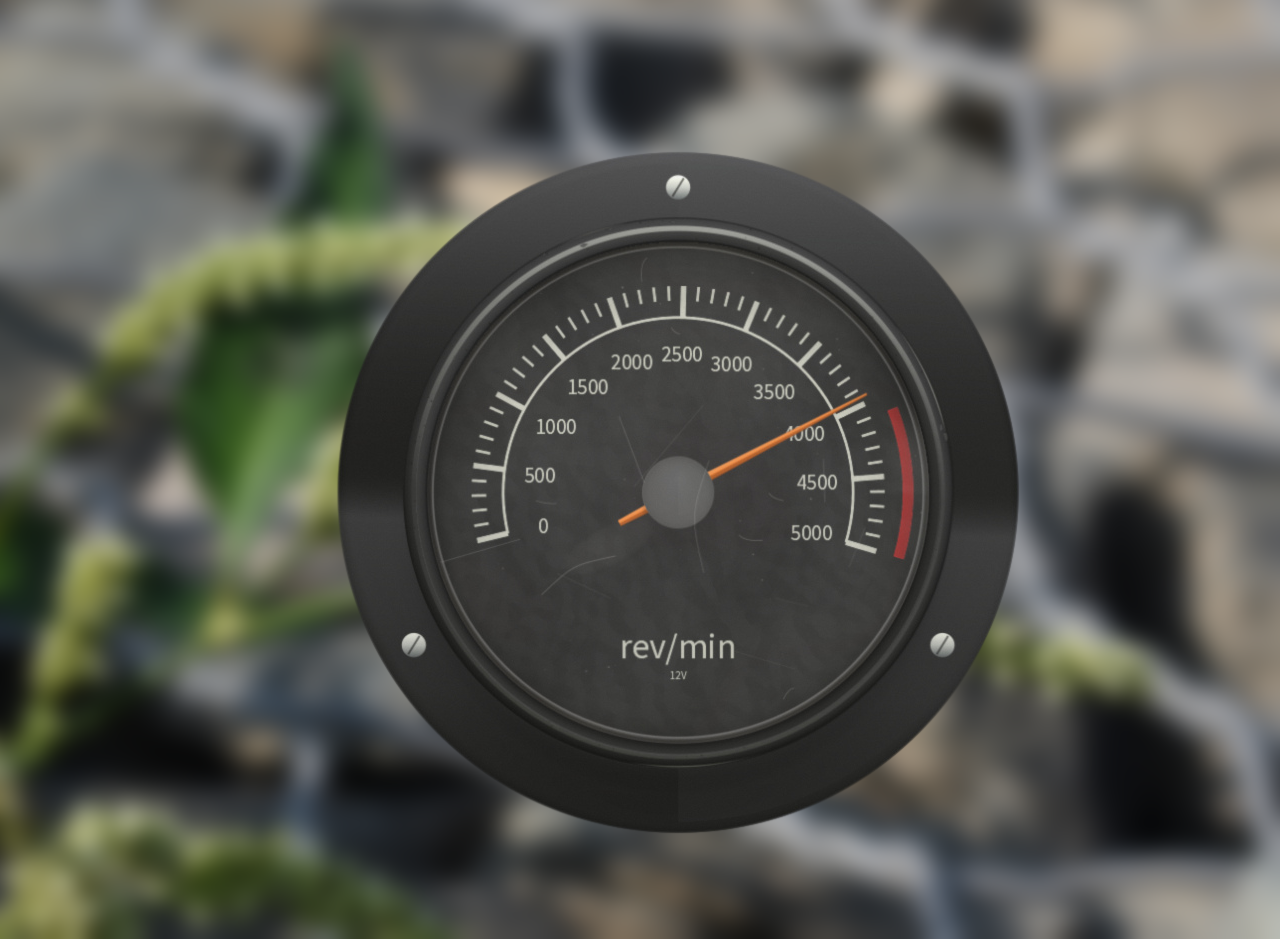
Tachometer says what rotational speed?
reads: 3950 rpm
